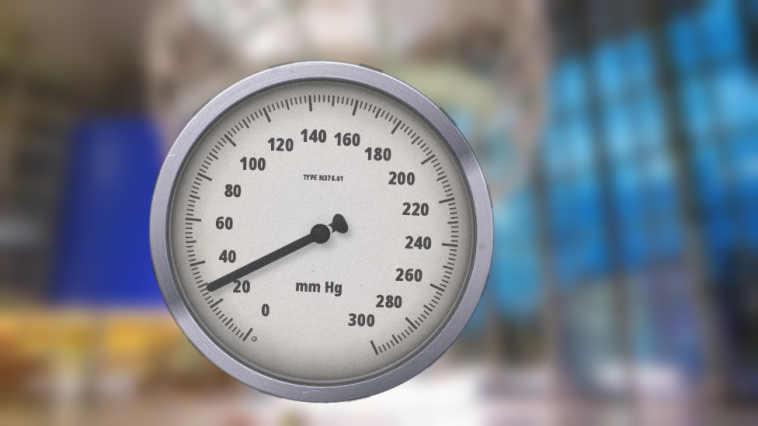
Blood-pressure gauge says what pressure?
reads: 28 mmHg
